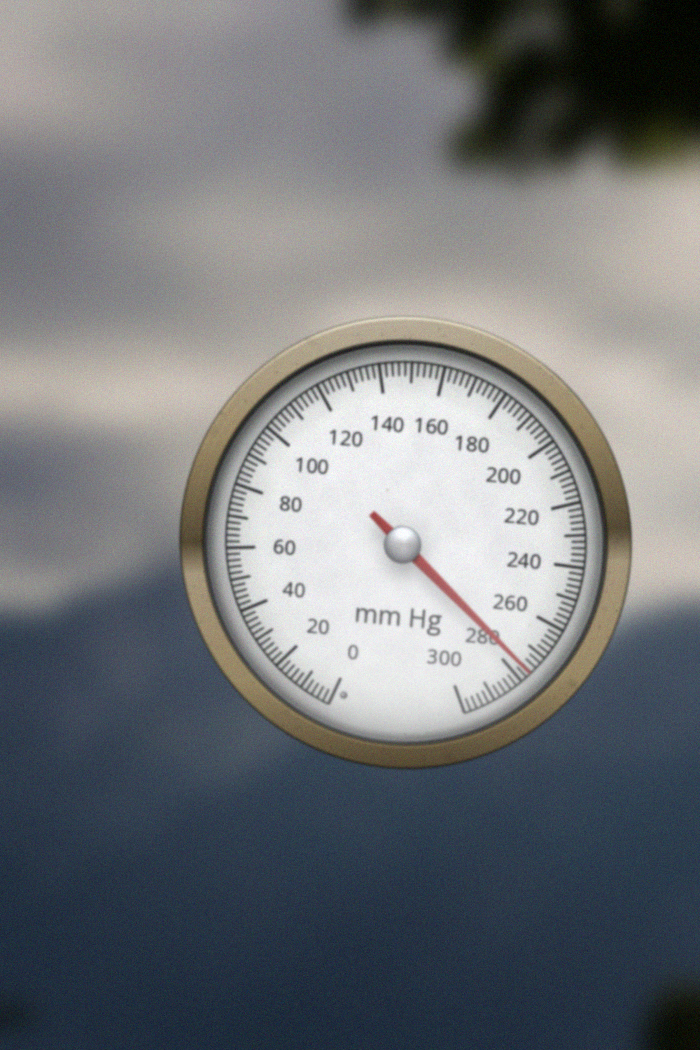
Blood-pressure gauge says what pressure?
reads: 276 mmHg
